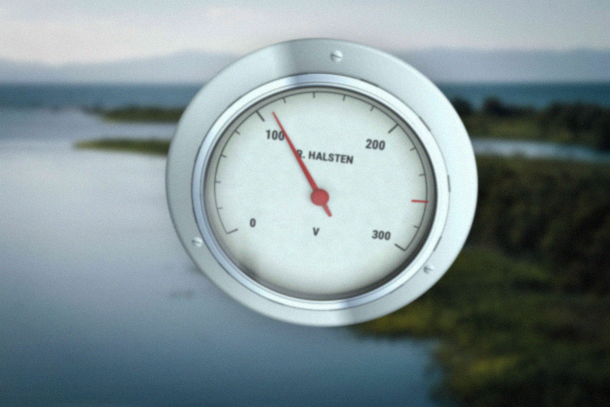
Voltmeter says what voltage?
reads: 110 V
